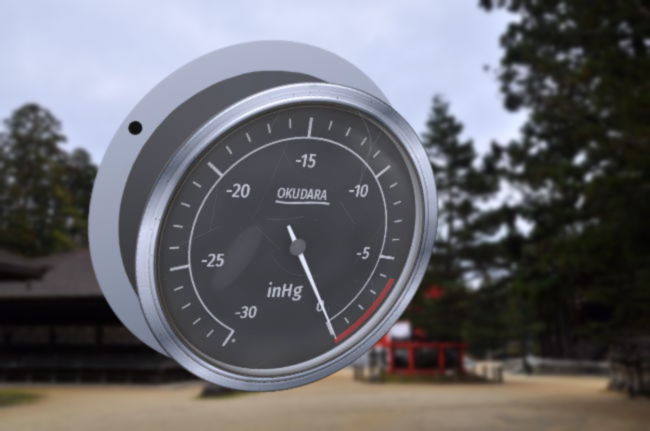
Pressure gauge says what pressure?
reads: 0 inHg
